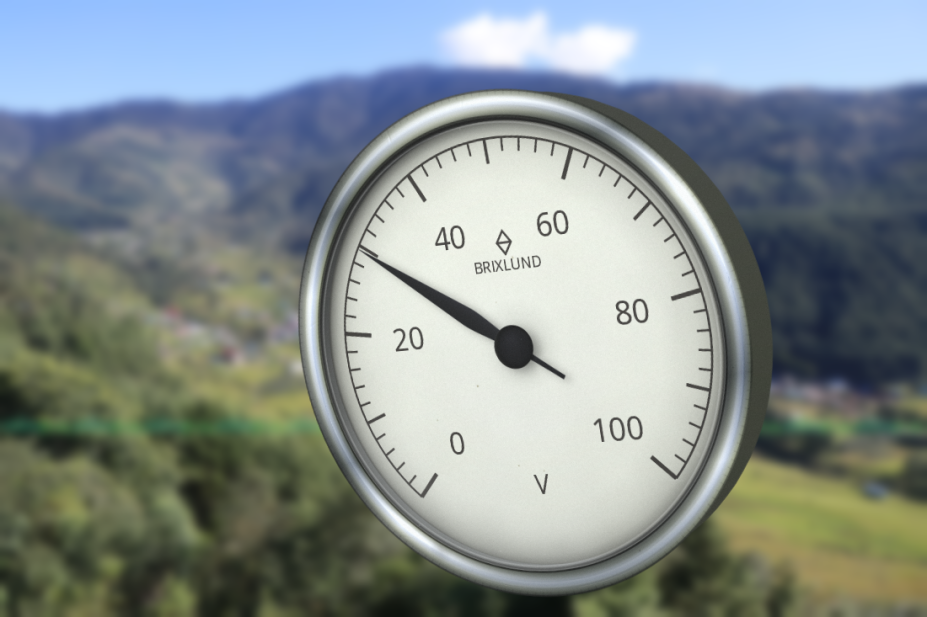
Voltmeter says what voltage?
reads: 30 V
